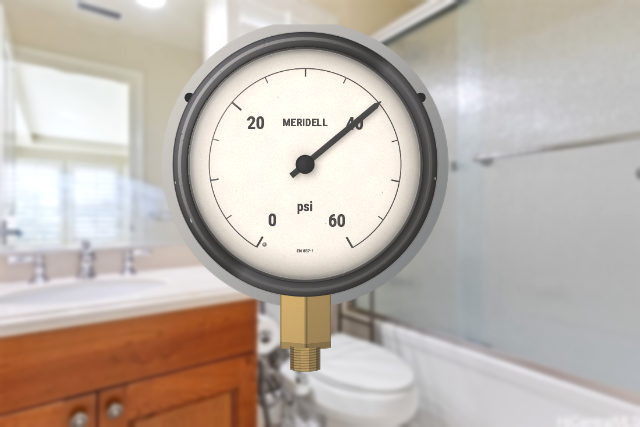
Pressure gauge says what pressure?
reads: 40 psi
